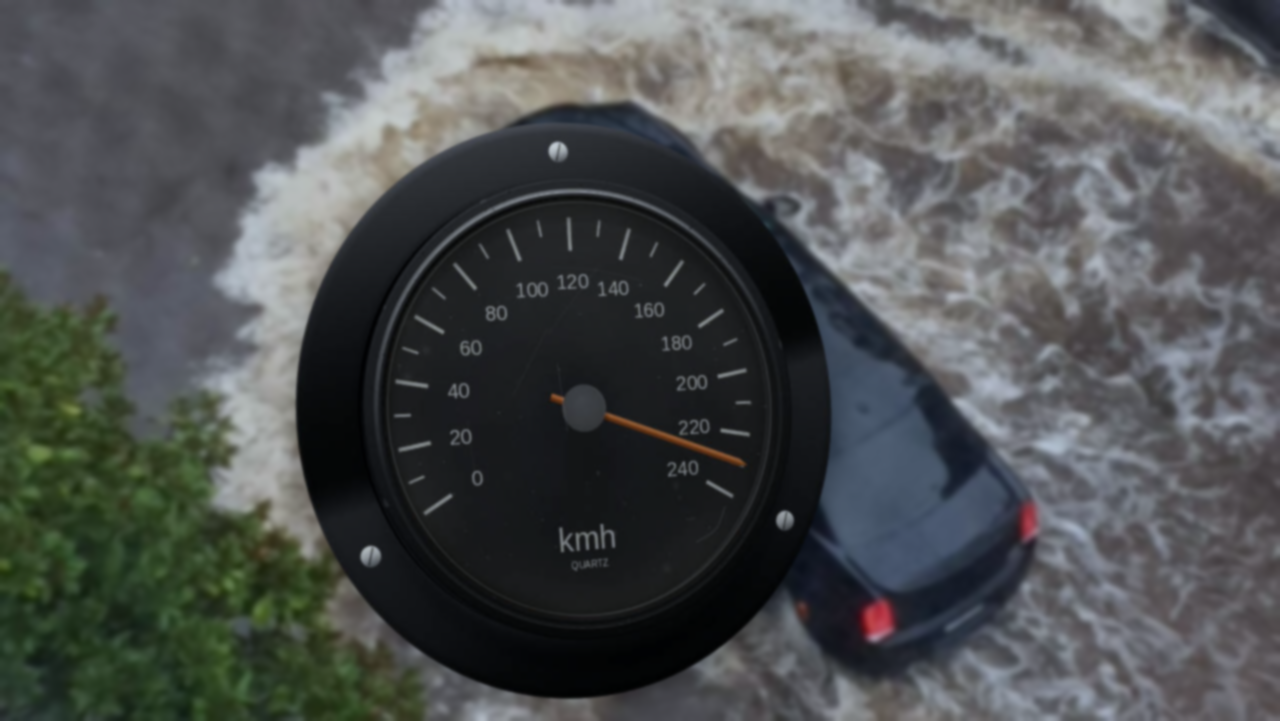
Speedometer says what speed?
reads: 230 km/h
